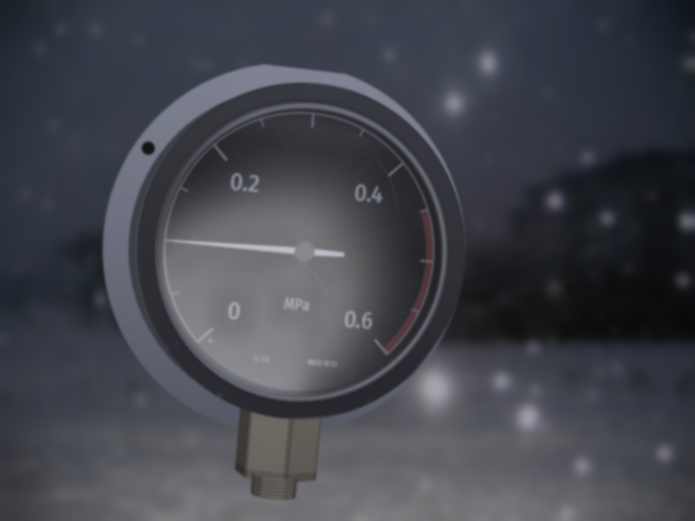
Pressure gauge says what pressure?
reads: 0.1 MPa
